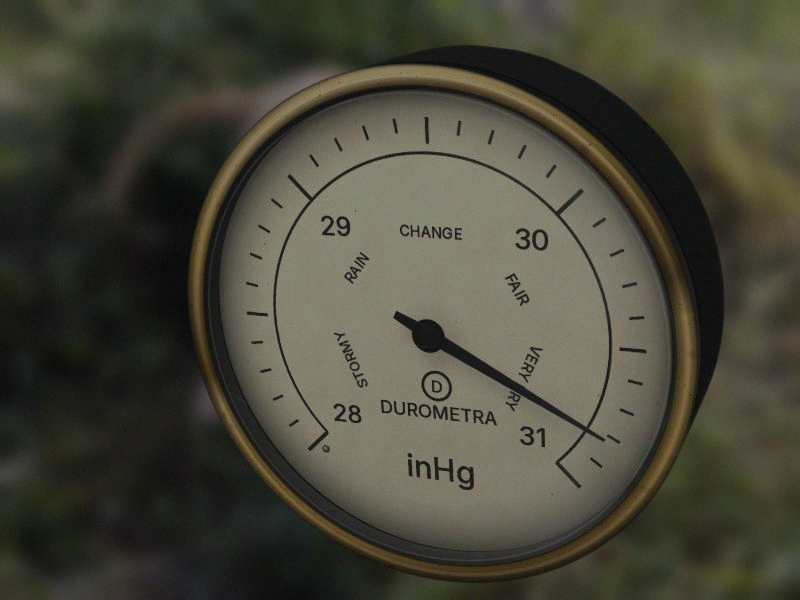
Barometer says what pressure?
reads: 30.8 inHg
